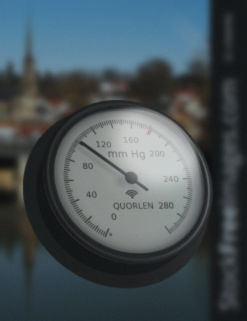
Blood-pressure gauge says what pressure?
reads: 100 mmHg
